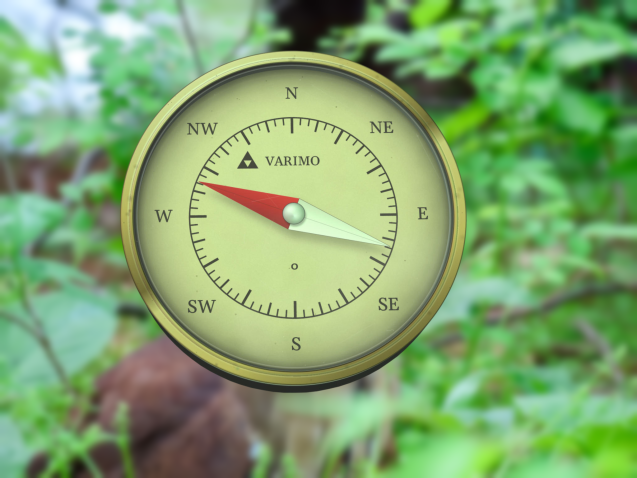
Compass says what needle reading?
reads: 290 °
